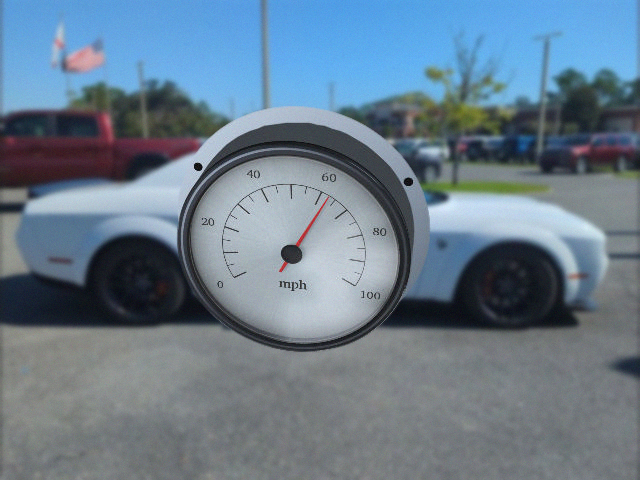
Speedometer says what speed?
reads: 62.5 mph
